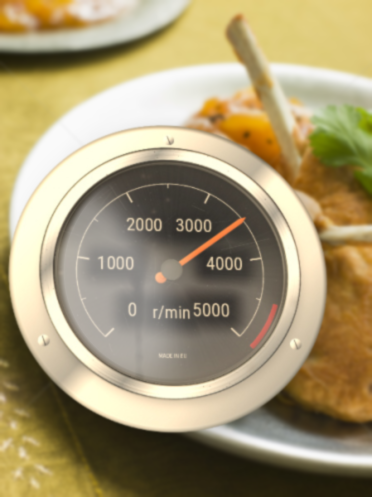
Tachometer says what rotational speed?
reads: 3500 rpm
